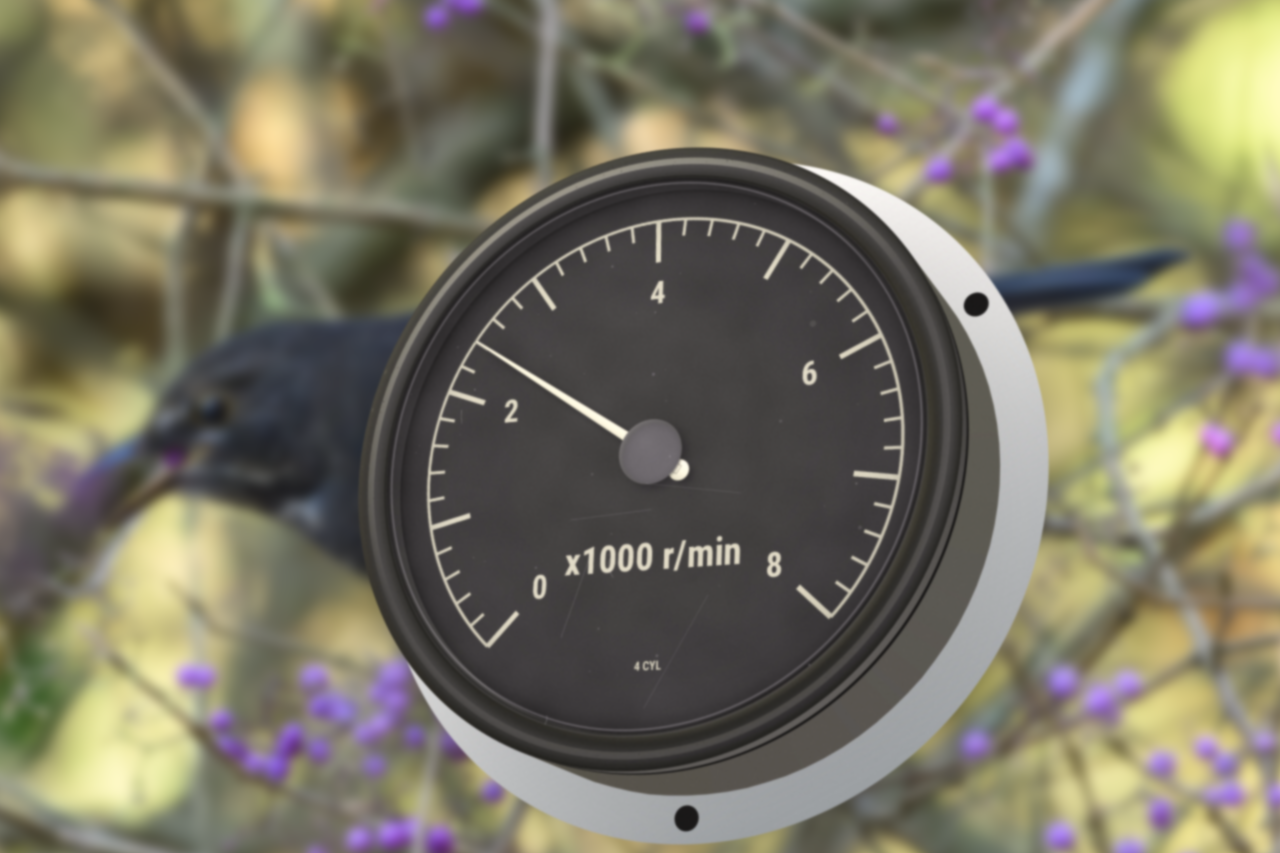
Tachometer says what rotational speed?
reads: 2400 rpm
